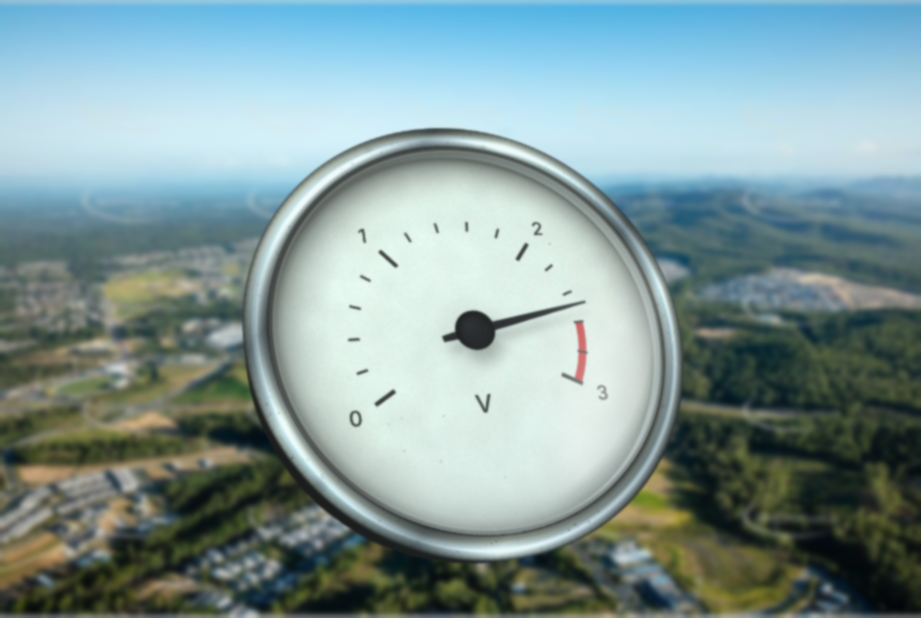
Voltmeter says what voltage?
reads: 2.5 V
